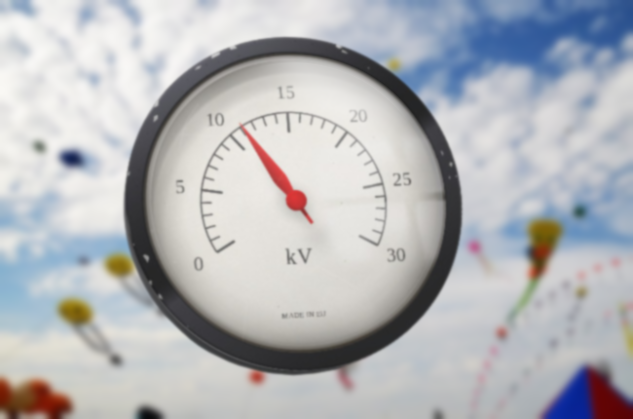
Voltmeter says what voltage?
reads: 11 kV
